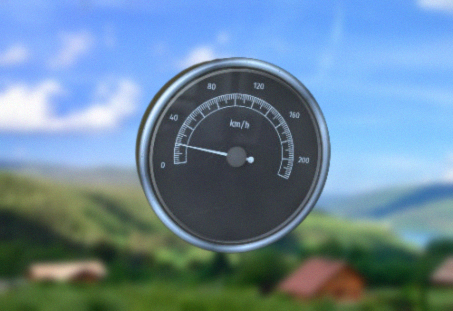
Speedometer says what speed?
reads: 20 km/h
